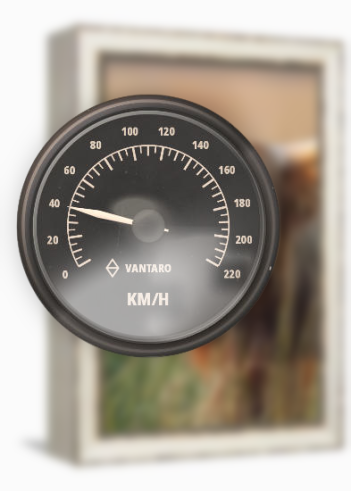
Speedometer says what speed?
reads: 40 km/h
